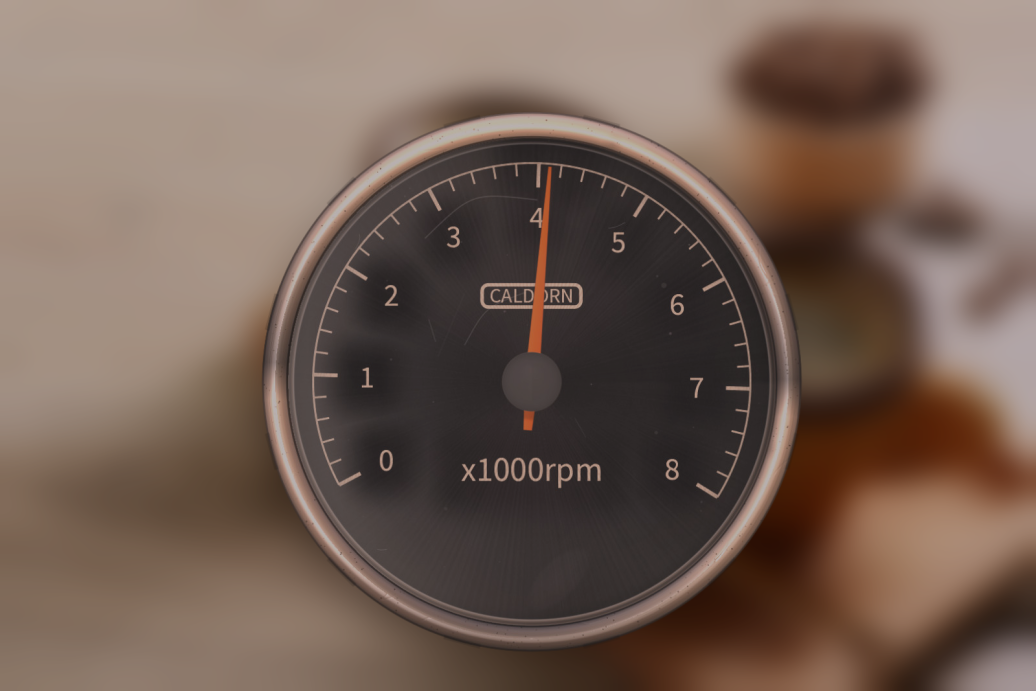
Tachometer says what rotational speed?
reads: 4100 rpm
